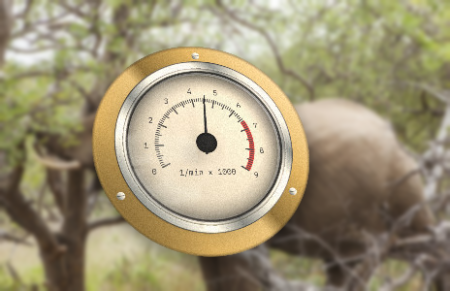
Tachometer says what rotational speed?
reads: 4500 rpm
